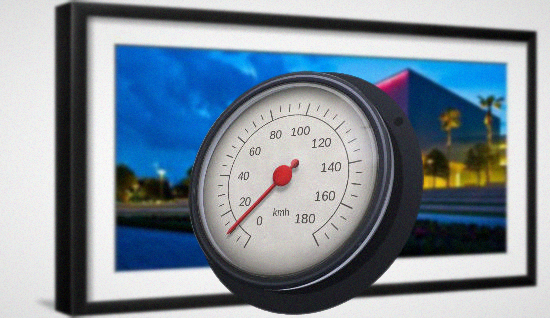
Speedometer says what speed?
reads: 10 km/h
